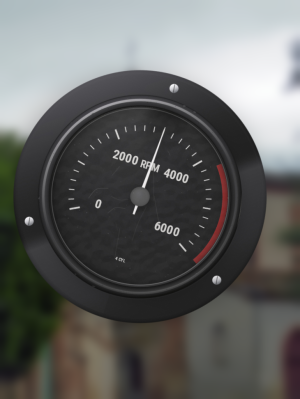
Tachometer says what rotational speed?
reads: 3000 rpm
